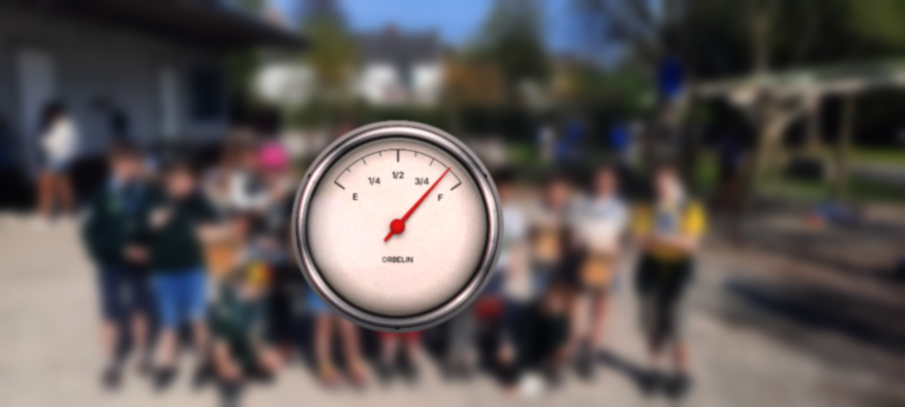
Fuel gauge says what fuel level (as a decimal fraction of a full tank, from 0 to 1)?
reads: 0.875
